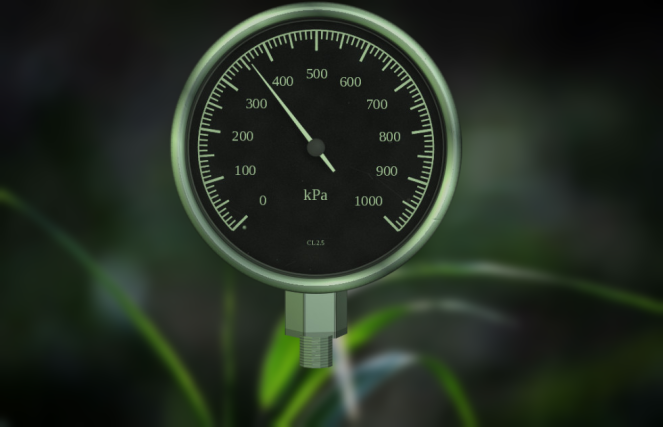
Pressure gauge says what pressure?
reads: 360 kPa
